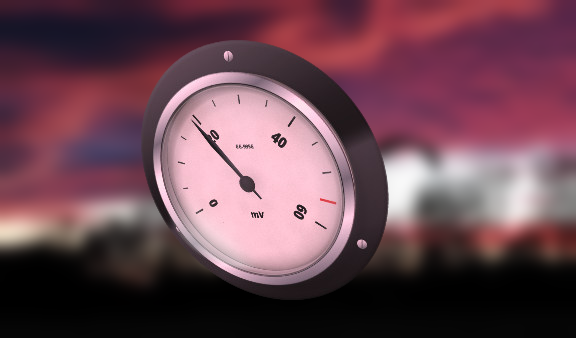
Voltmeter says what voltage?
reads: 20 mV
